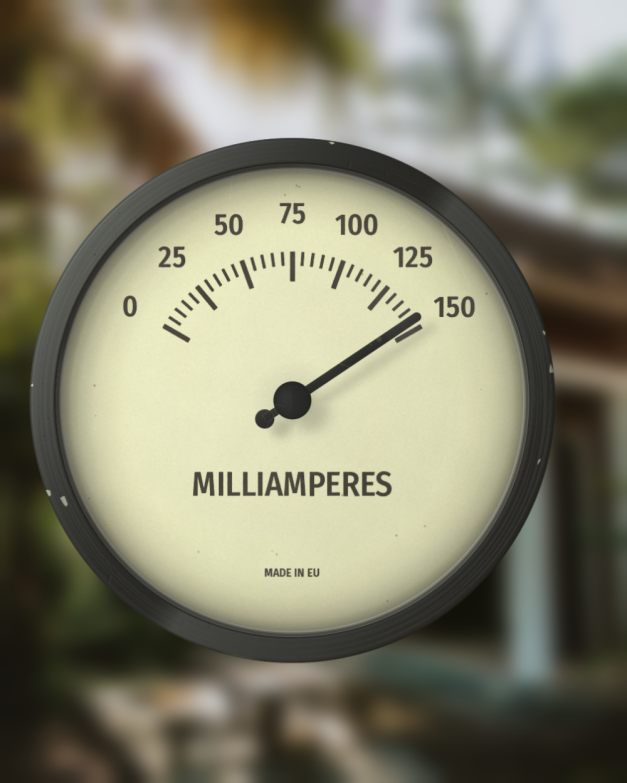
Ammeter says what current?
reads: 145 mA
